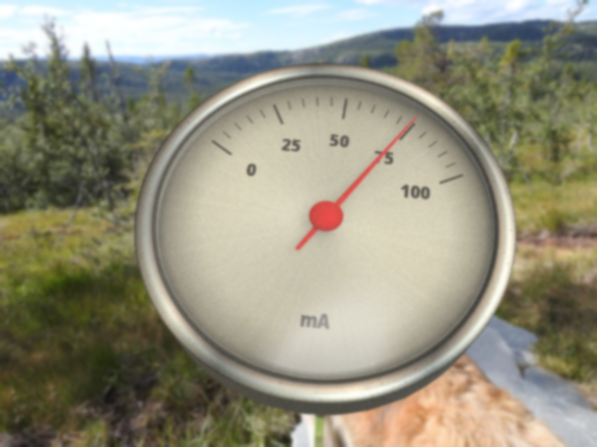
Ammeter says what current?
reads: 75 mA
